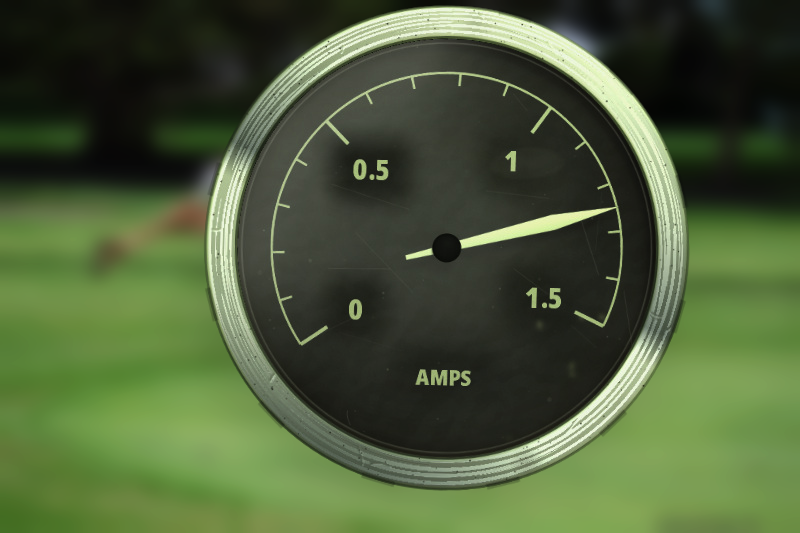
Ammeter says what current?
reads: 1.25 A
